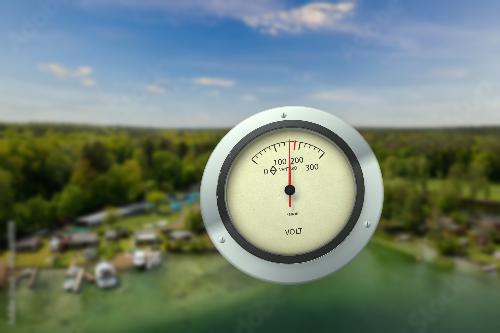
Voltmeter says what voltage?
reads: 160 V
